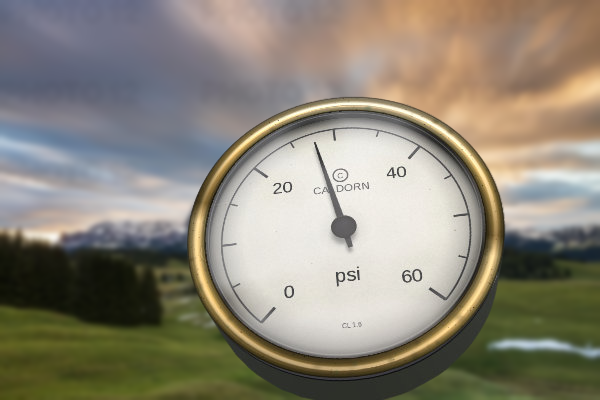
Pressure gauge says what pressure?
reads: 27.5 psi
